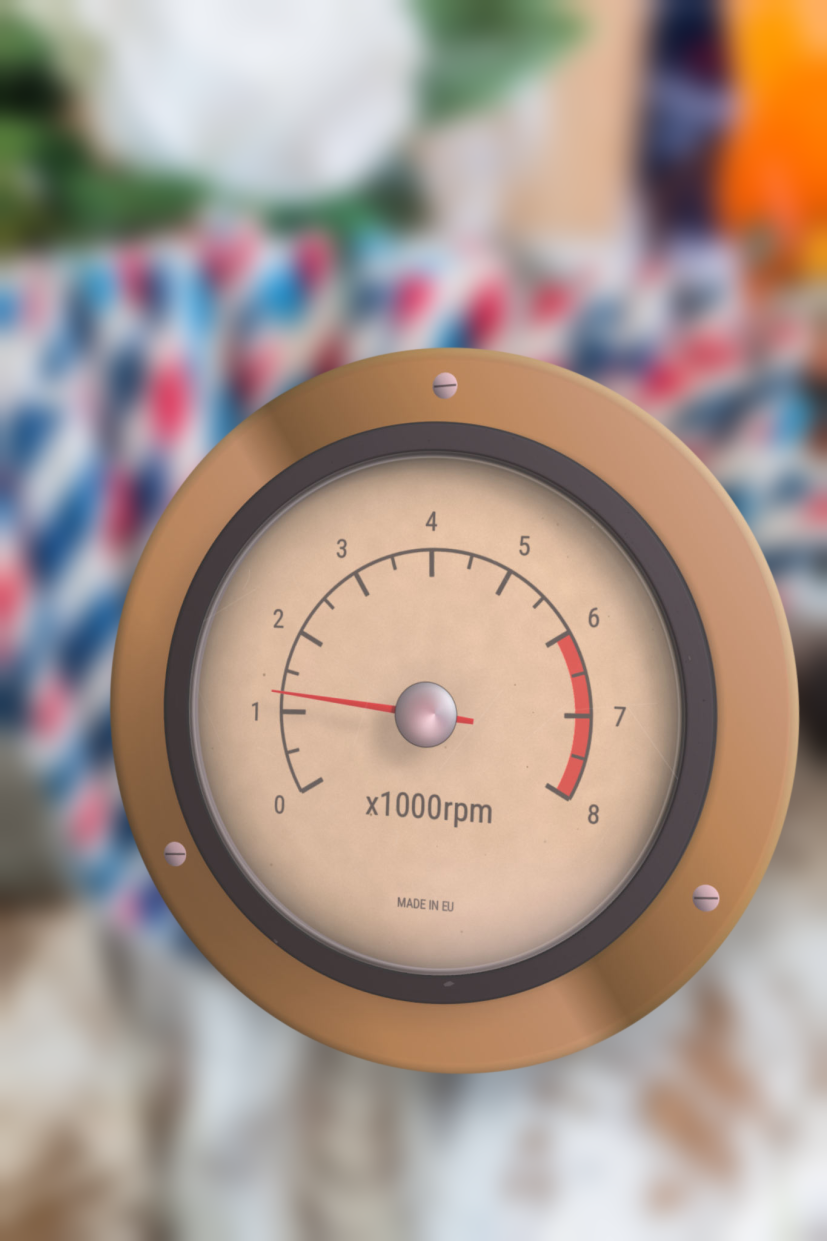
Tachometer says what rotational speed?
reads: 1250 rpm
